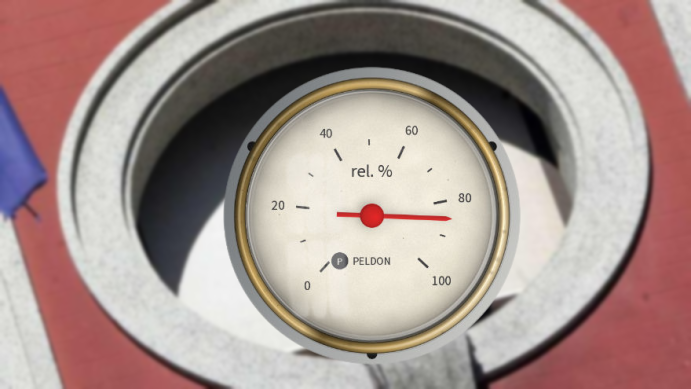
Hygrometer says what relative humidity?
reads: 85 %
